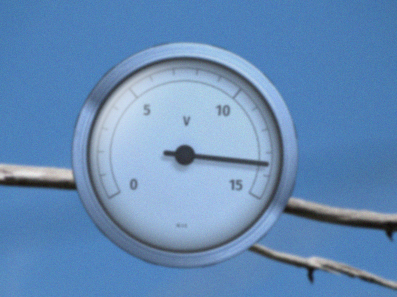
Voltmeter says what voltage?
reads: 13.5 V
